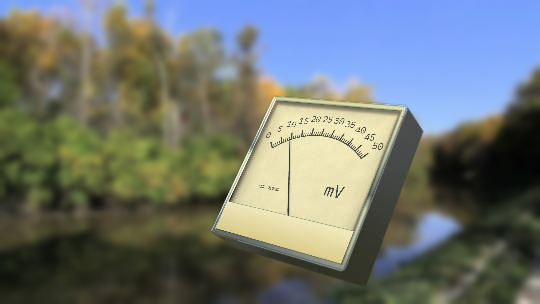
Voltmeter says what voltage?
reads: 10 mV
